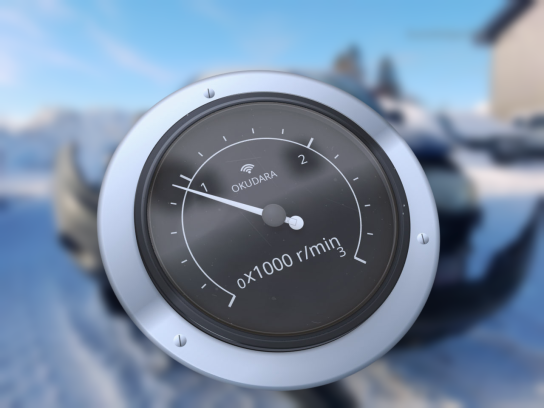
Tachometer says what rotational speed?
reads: 900 rpm
